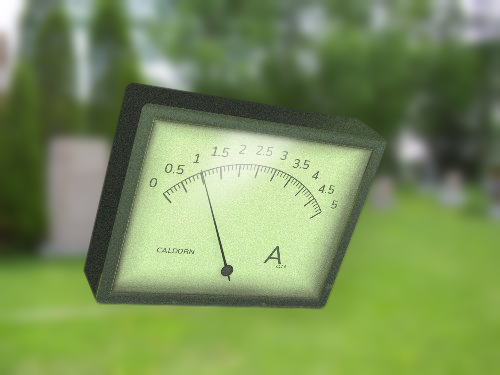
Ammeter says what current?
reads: 1 A
